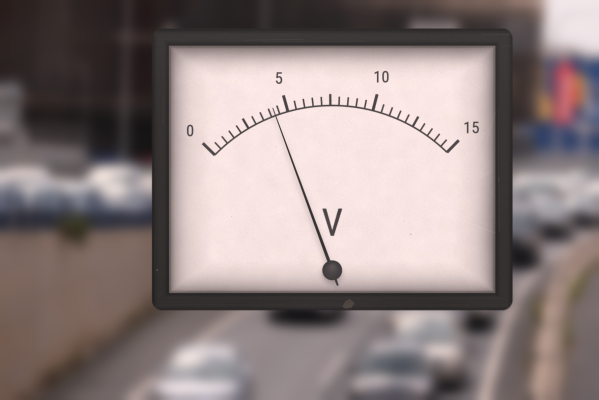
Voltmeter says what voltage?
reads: 4.25 V
